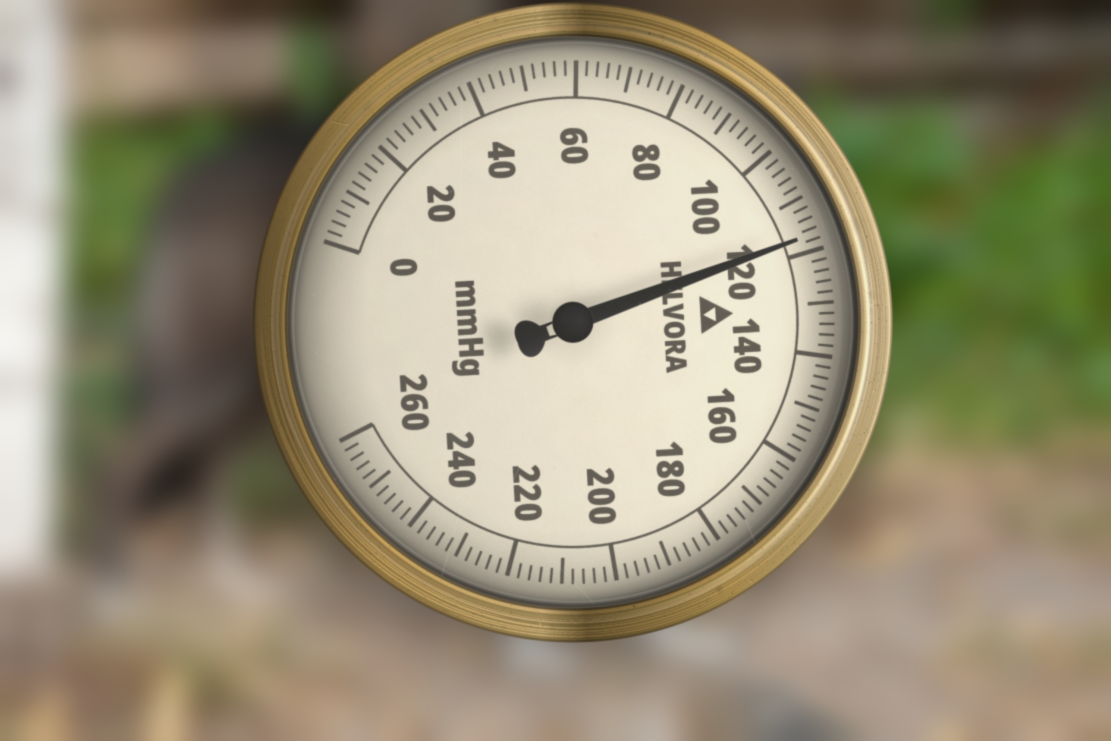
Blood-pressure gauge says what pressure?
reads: 117 mmHg
